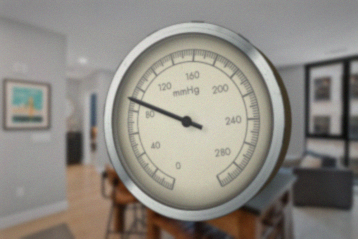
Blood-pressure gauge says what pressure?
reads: 90 mmHg
